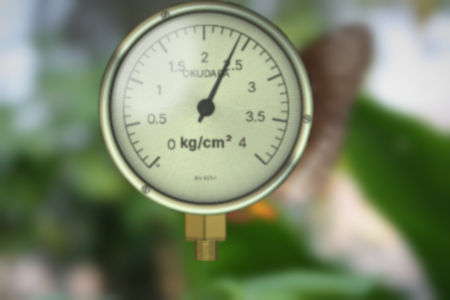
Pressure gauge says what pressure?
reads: 2.4 kg/cm²
